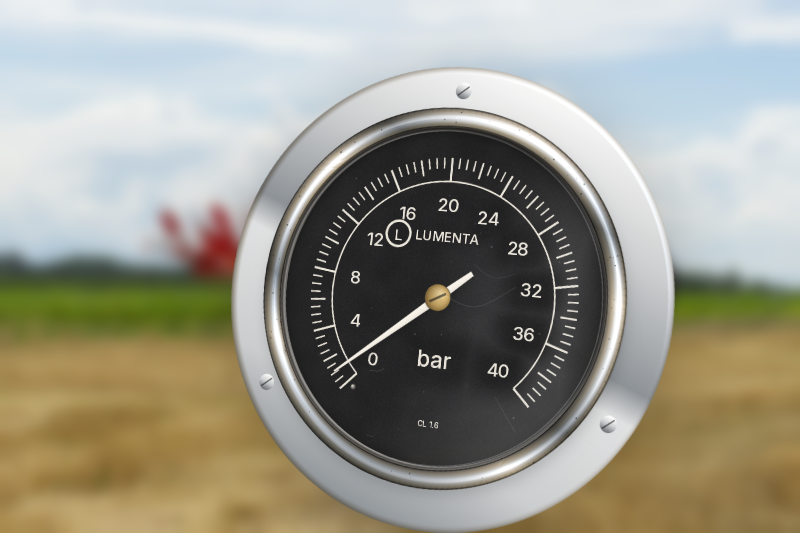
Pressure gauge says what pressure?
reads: 1 bar
